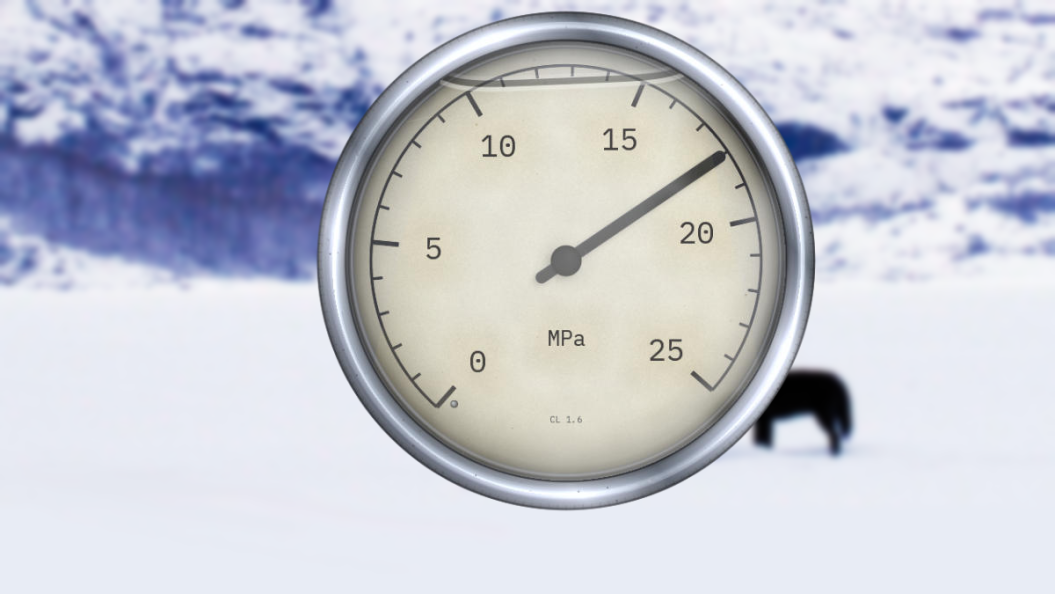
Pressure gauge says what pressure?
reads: 18 MPa
